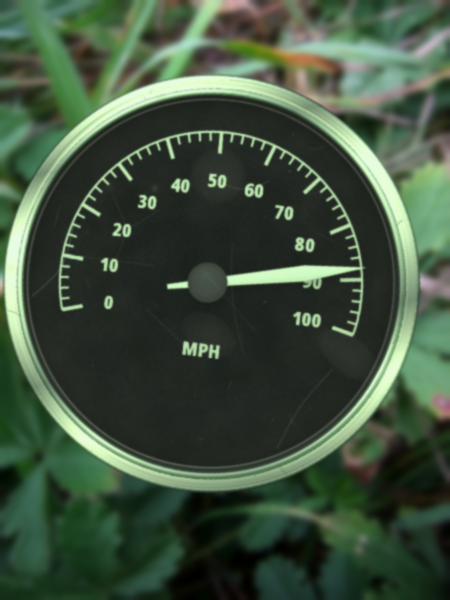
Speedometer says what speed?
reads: 88 mph
